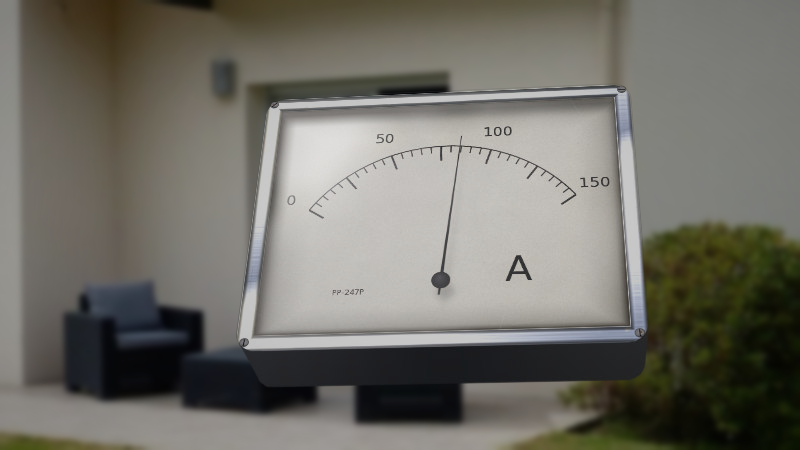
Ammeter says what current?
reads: 85 A
